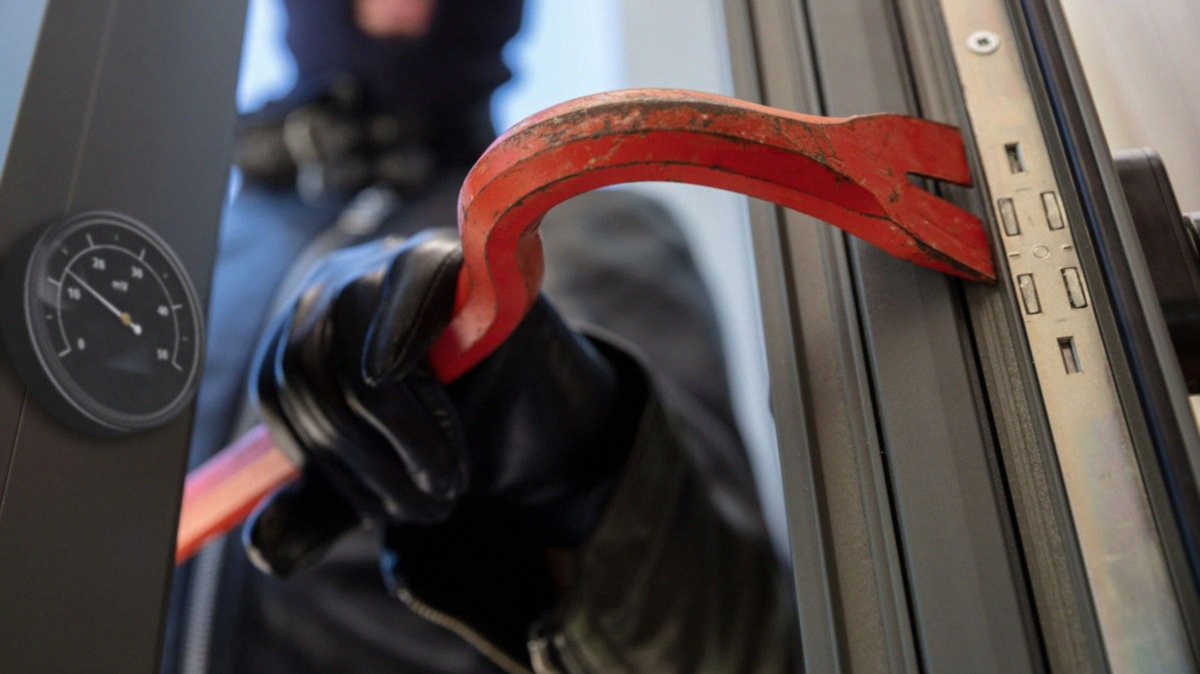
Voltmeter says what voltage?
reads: 12.5 mV
